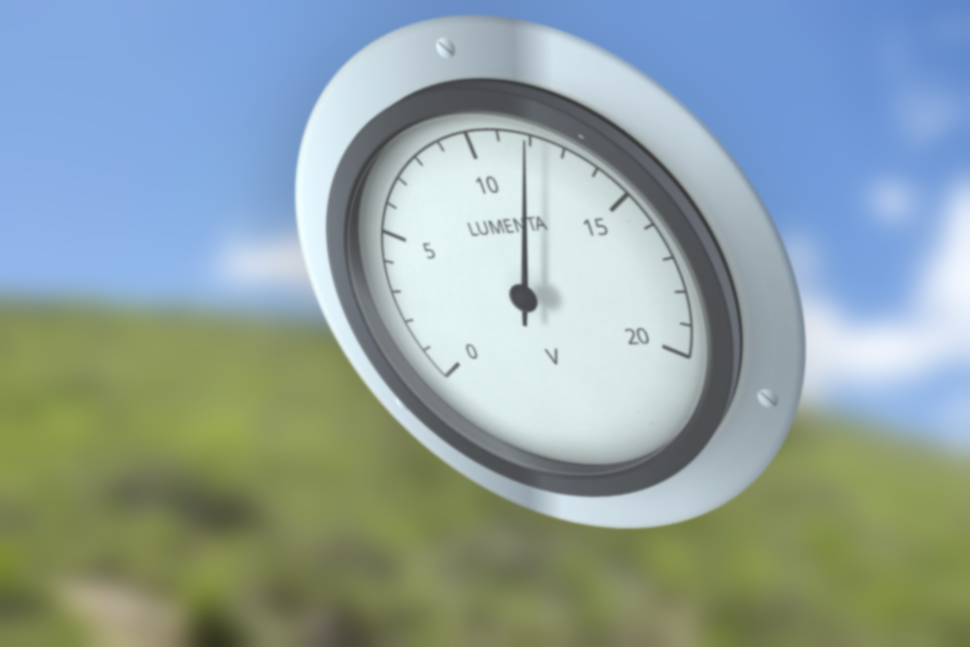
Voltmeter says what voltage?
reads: 12 V
